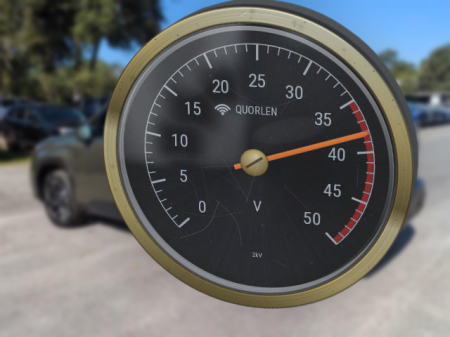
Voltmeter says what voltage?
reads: 38 V
